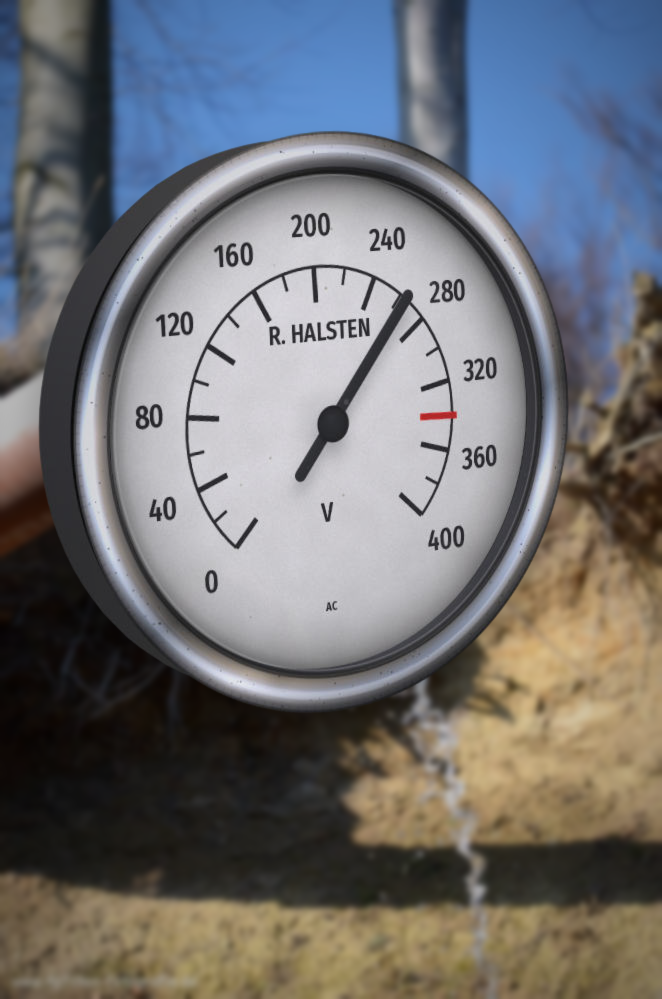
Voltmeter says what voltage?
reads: 260 V
